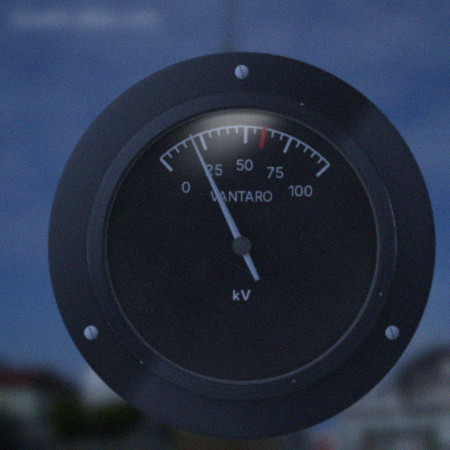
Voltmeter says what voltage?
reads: 20 kV
